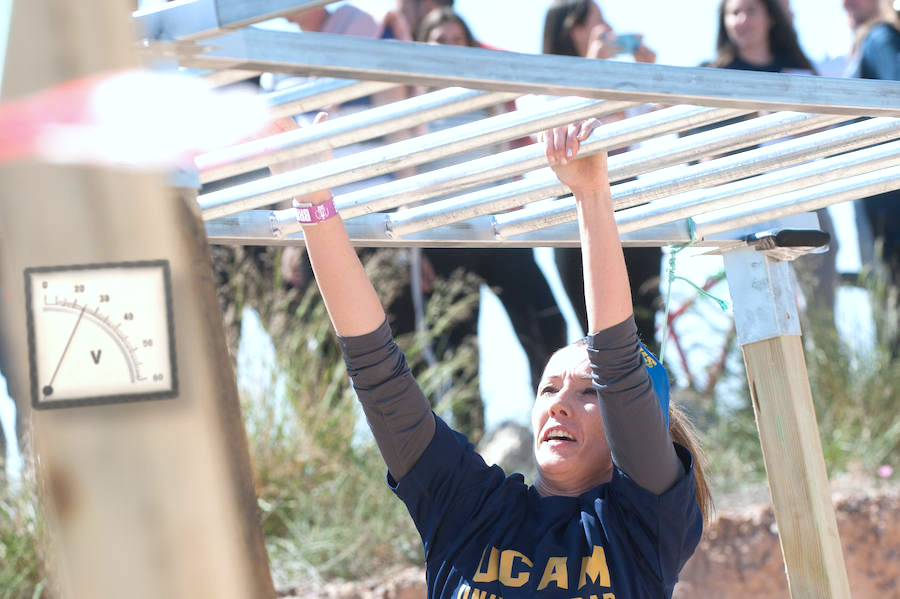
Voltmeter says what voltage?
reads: 25 V
